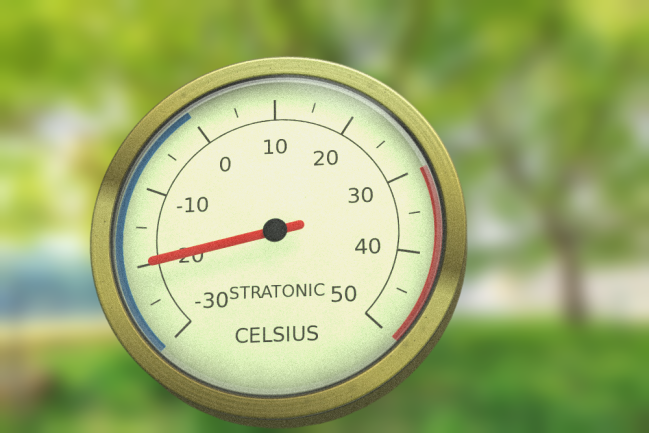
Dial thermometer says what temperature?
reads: -20 °C
